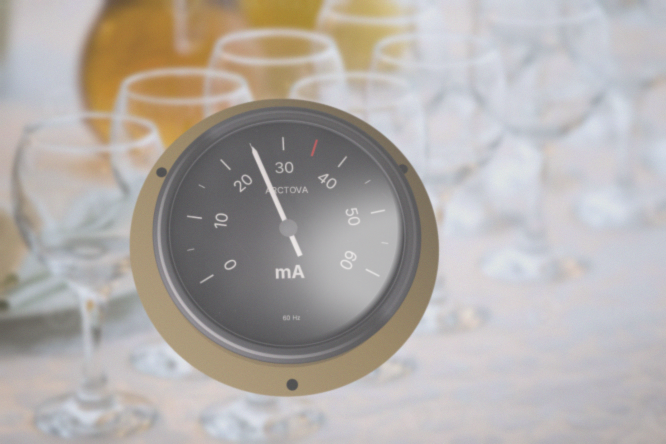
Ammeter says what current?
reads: 25 mA
